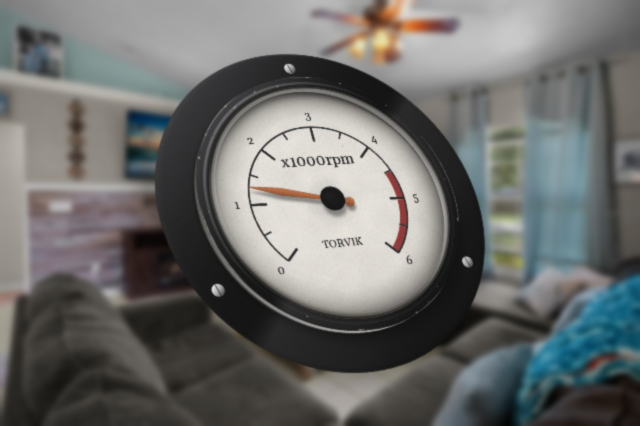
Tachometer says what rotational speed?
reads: 1250 rpm
